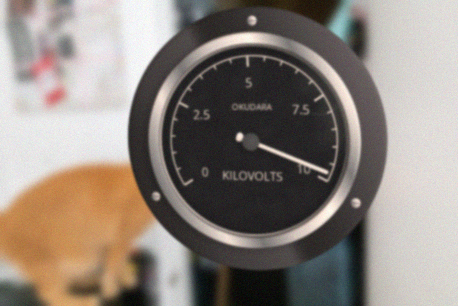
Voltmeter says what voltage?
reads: 9.75 kV
